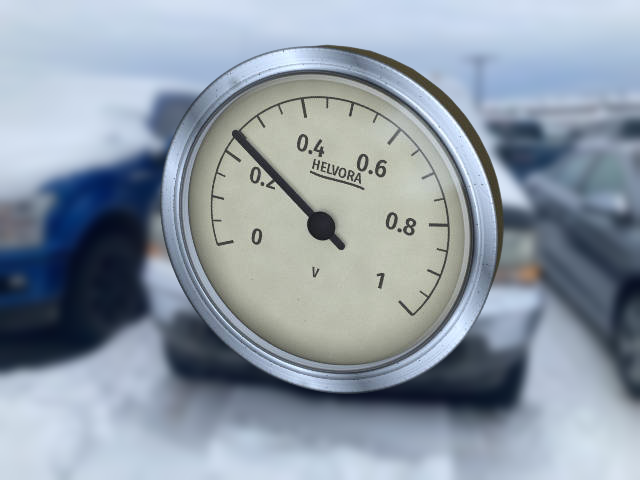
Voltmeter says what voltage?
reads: 0.25 V
